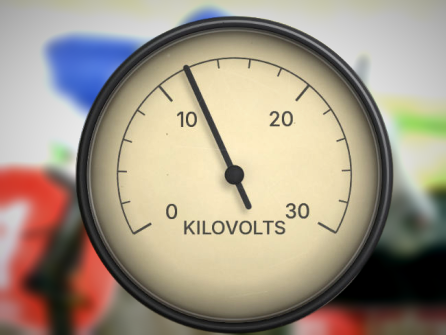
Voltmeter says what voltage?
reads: 12 kV
